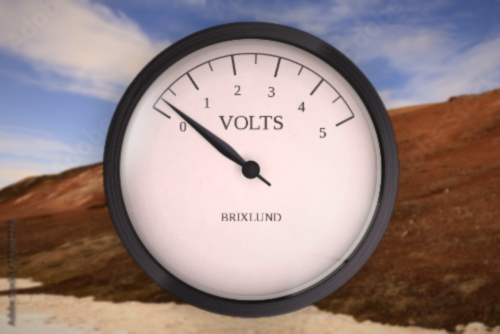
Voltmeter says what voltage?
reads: 0.25 V
